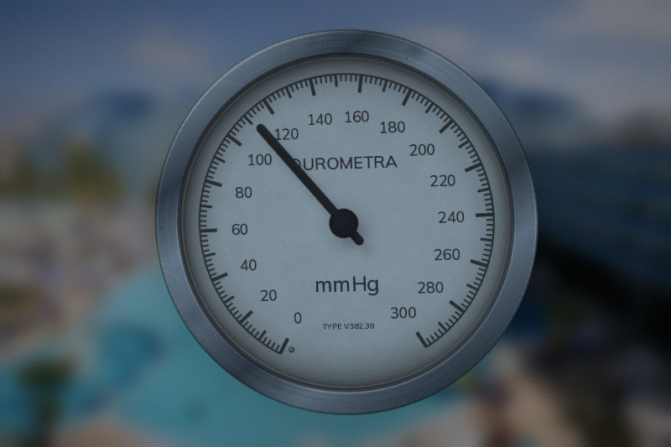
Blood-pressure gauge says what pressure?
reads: 112 mmHg
